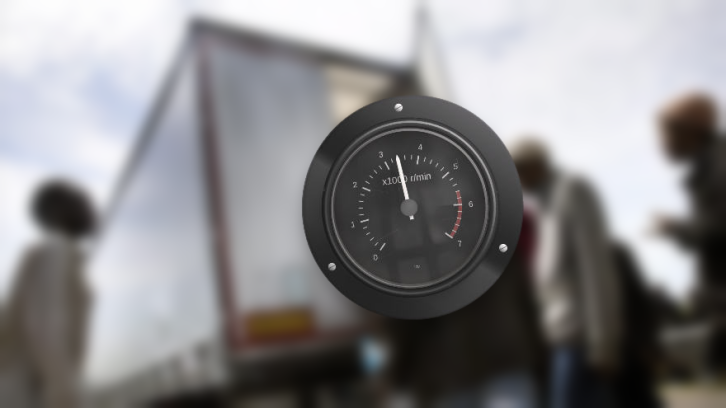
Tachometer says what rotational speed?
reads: 3400 rpm
